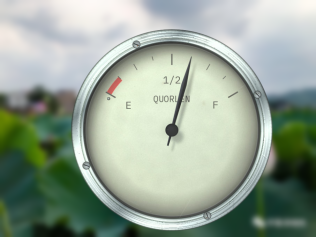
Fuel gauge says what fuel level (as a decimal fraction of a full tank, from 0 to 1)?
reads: 0.625
